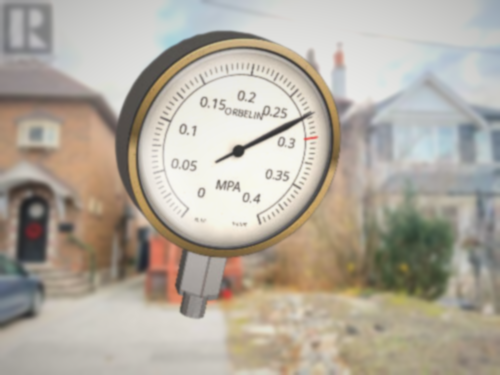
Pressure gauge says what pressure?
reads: 0.275 MPa
